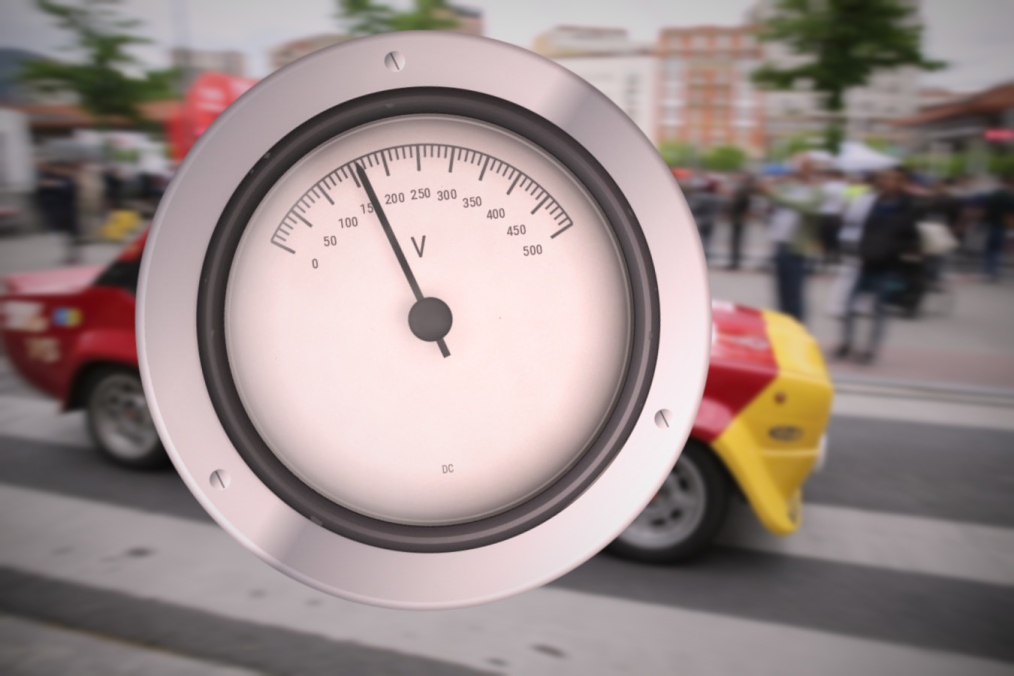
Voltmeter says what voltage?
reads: 160 V
